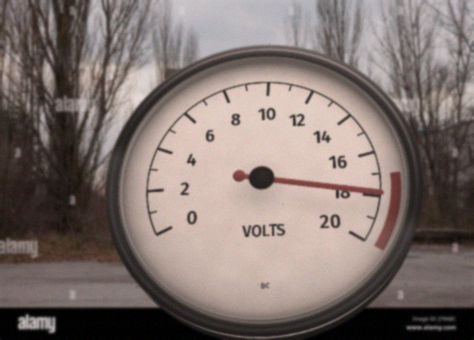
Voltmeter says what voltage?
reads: 18 V
